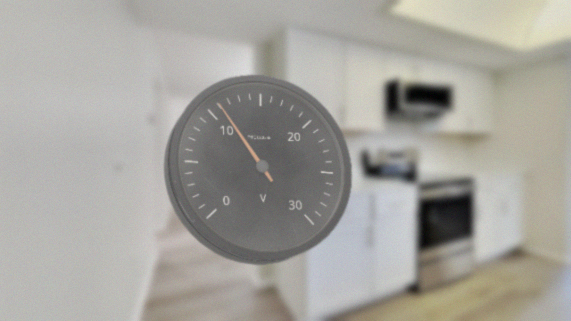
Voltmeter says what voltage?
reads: 11 V
